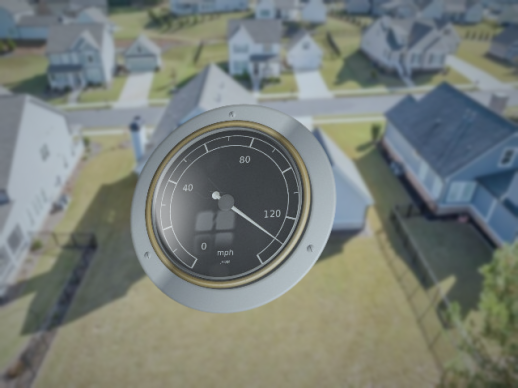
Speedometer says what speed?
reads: 130 mph
